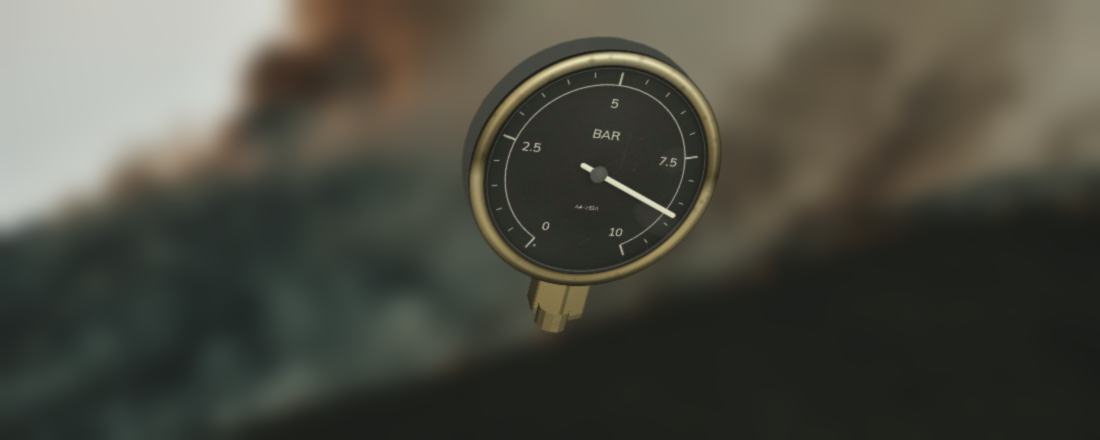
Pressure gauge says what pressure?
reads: 8.75 bar
